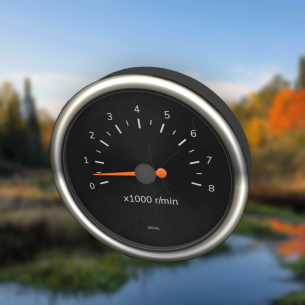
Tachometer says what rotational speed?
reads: 500 rpm
